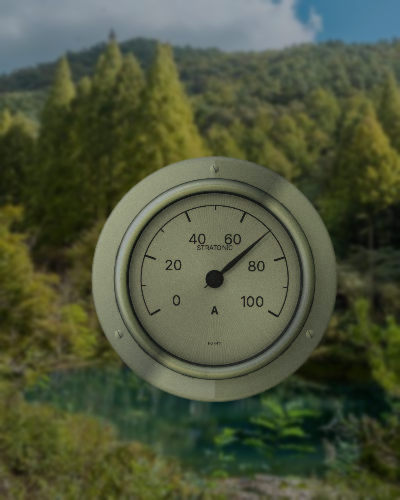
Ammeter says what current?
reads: 70 A
